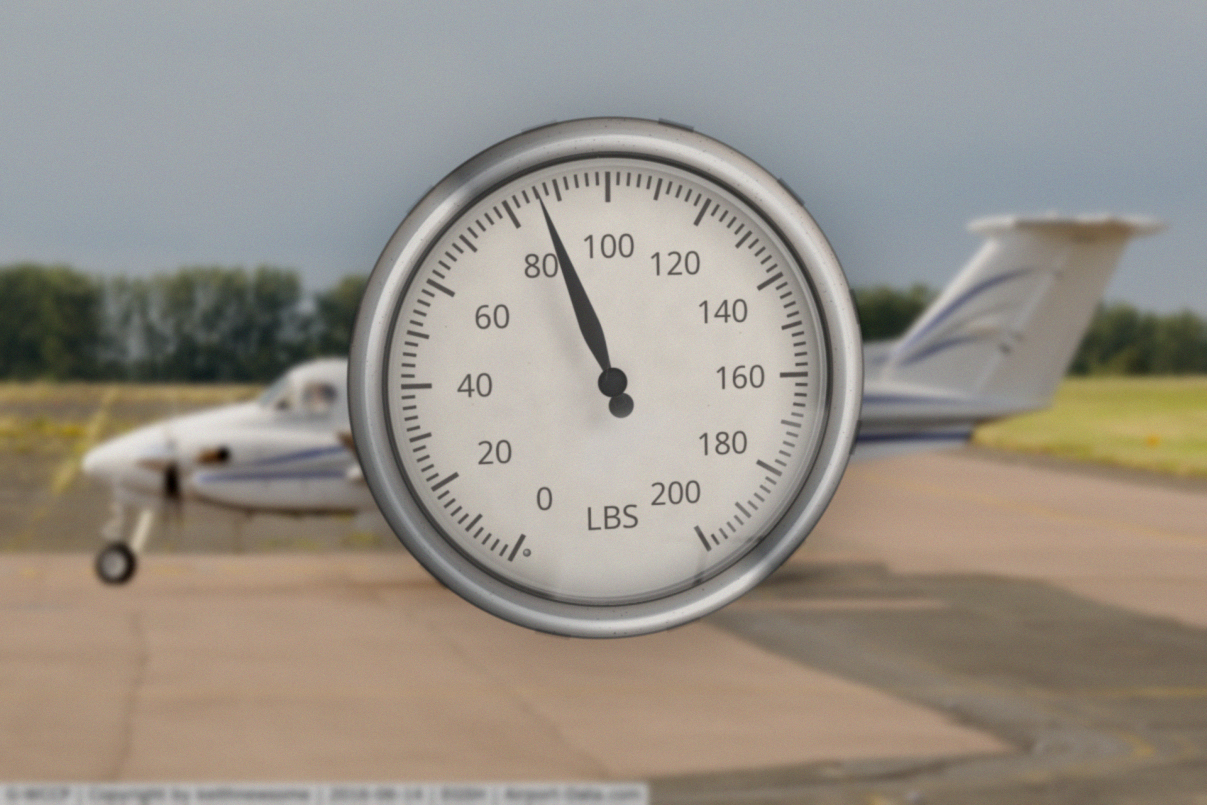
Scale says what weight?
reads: 86 lb
